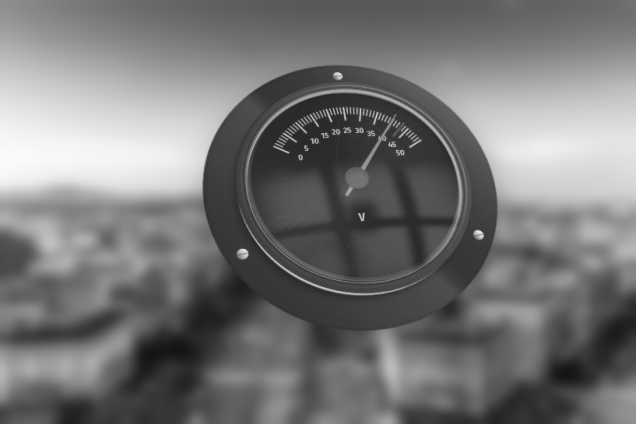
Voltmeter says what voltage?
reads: 40 V
